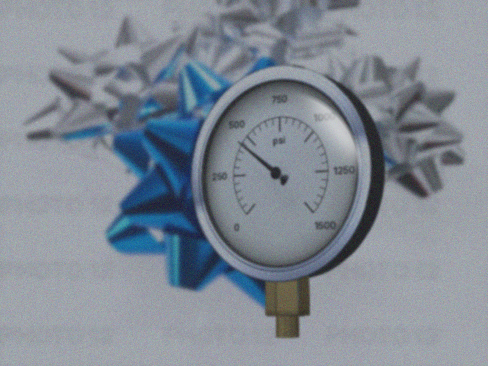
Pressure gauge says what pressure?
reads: 450 psi
